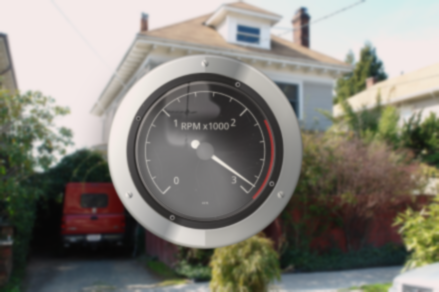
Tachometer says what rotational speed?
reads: 2900 rpm
